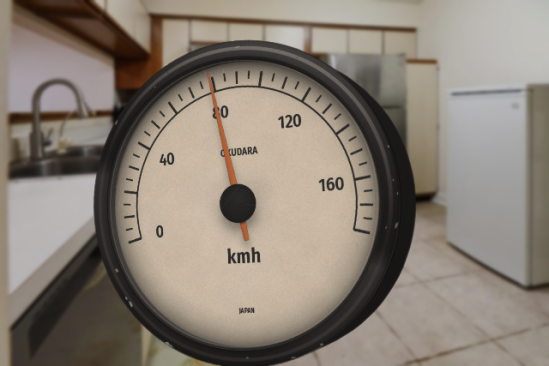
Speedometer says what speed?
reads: 80 km/h
